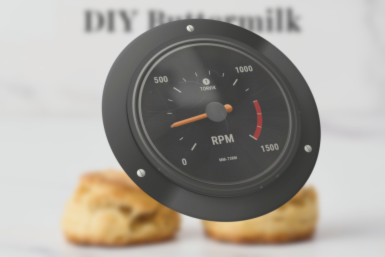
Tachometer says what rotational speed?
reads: 200 rpm
